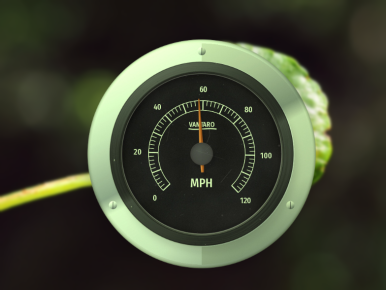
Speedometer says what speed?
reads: 58 mph
